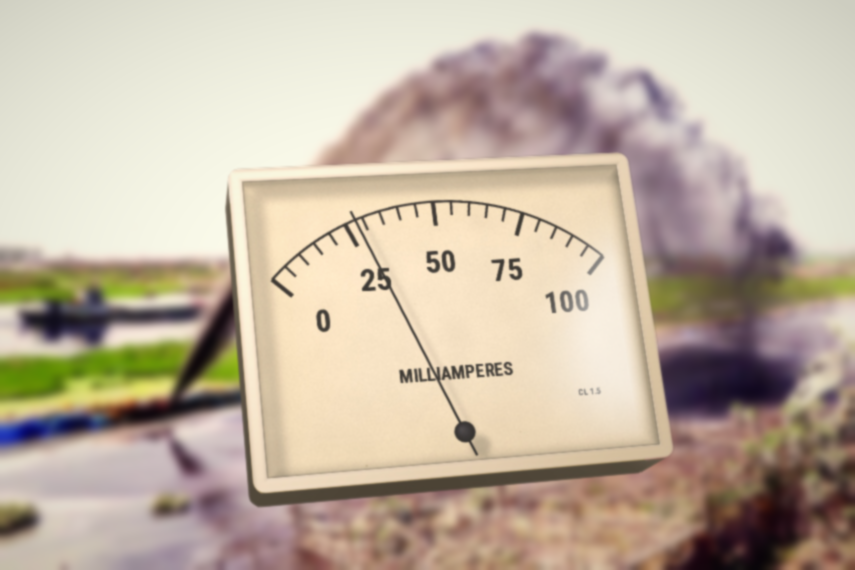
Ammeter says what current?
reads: 27.5 mA
